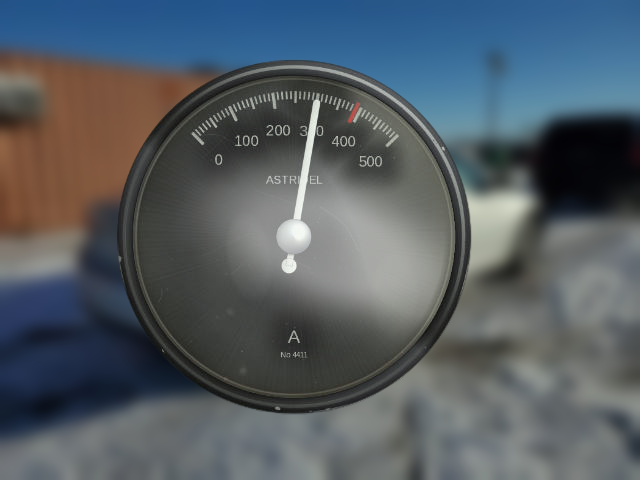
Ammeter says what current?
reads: 300 A
